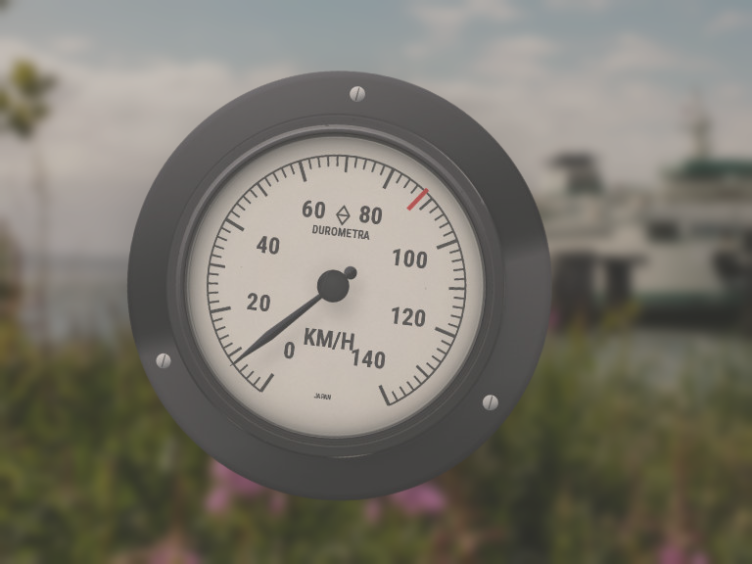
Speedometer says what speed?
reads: 8 km/h
